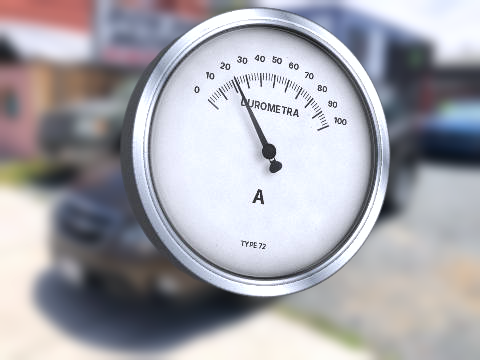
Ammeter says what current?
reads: 20 A
